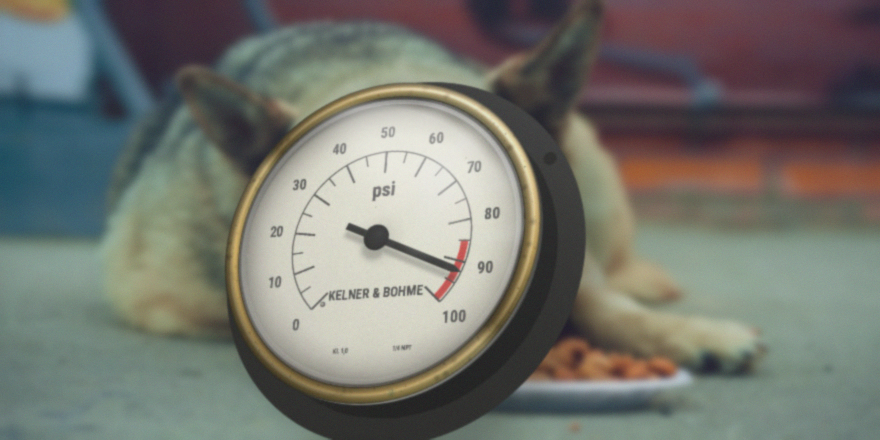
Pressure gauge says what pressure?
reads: 92.5 psi
